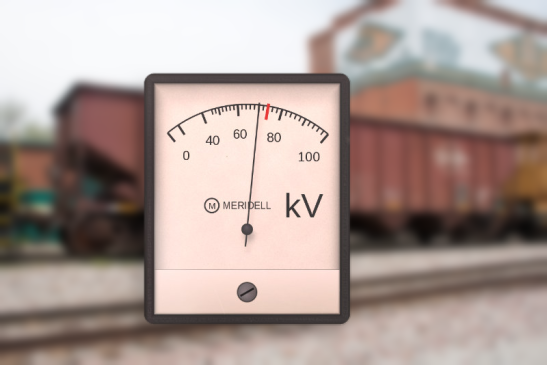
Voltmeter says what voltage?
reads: 70 kV
